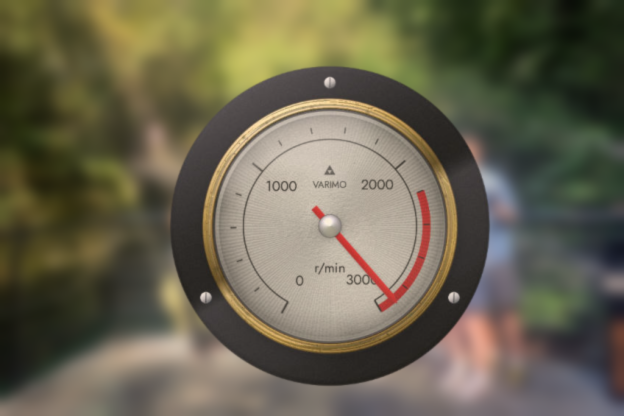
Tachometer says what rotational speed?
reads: 2900 rpm
